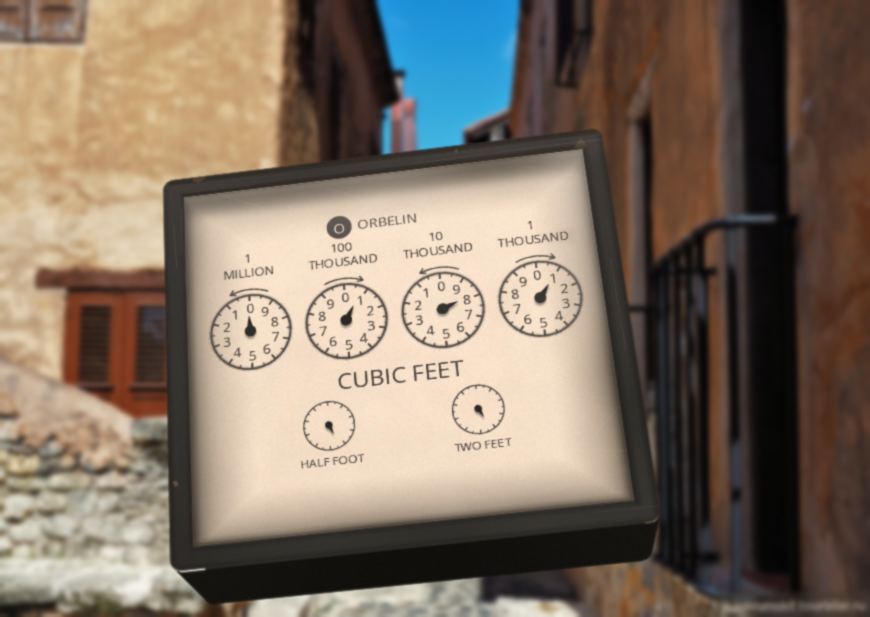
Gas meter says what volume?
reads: 8100 ft³
